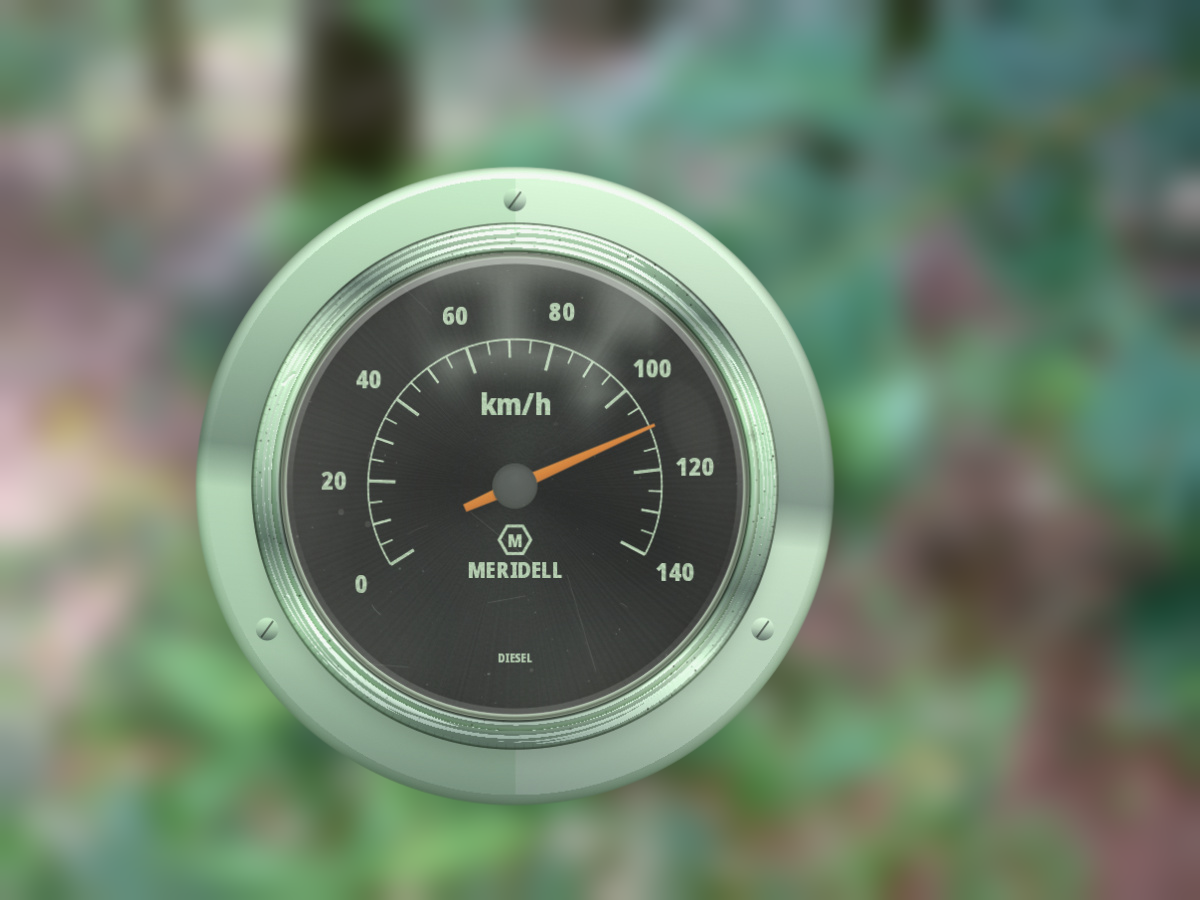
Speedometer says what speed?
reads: 110 km/h
